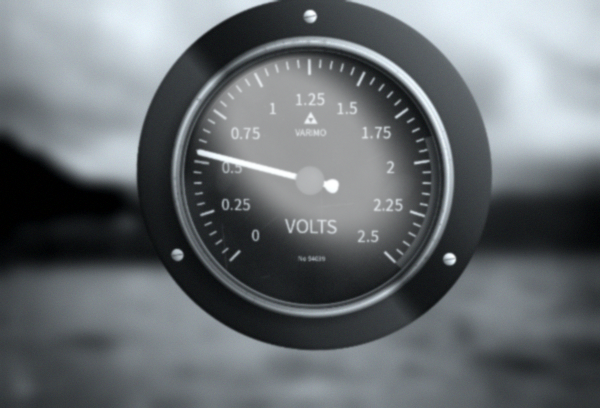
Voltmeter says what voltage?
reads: 0.55 V
